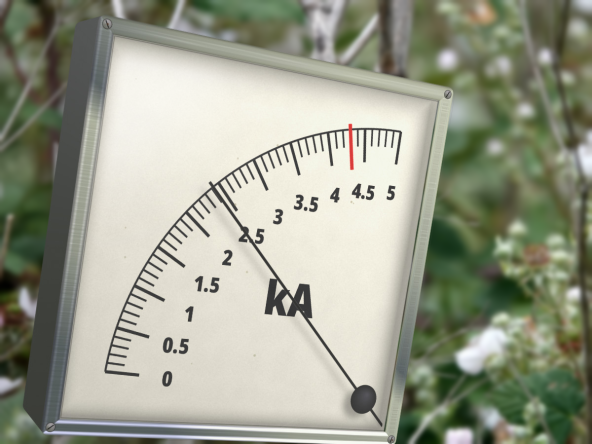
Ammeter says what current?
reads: 2.4 kA
